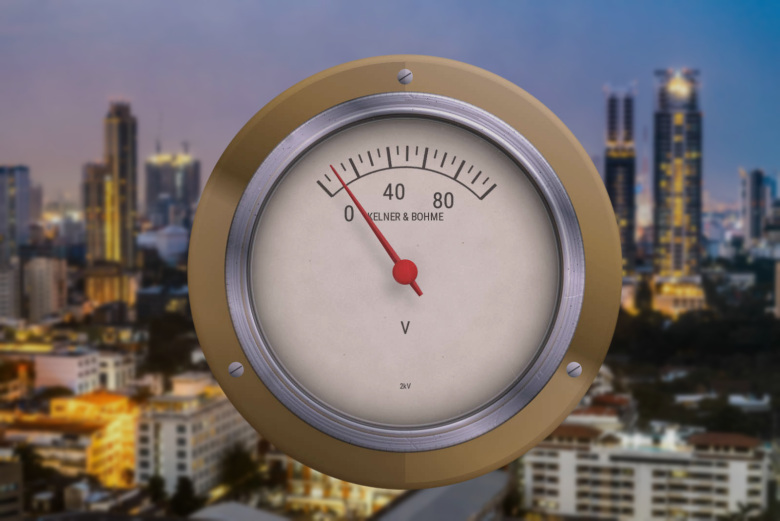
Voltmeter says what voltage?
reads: 10 V
